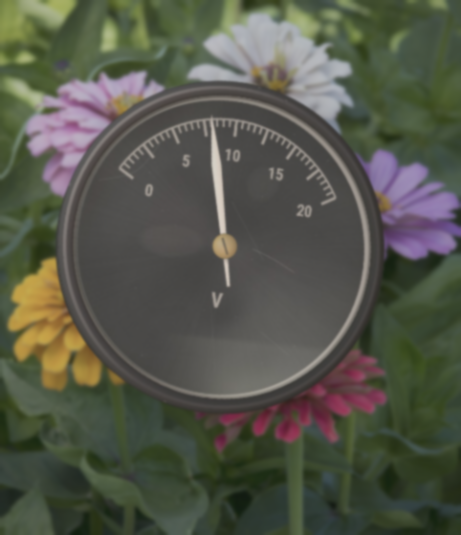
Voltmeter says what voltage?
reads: 8 V
